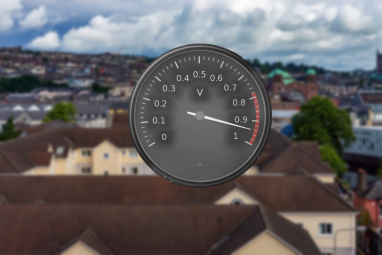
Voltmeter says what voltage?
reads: 0.94 V
